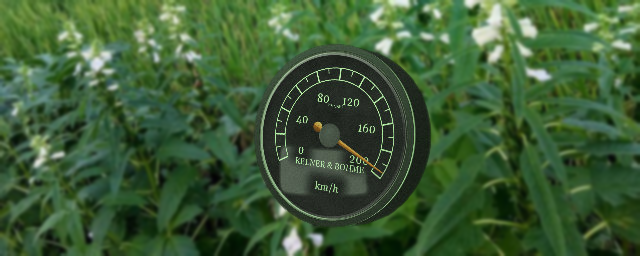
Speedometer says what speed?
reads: 195 km/h
